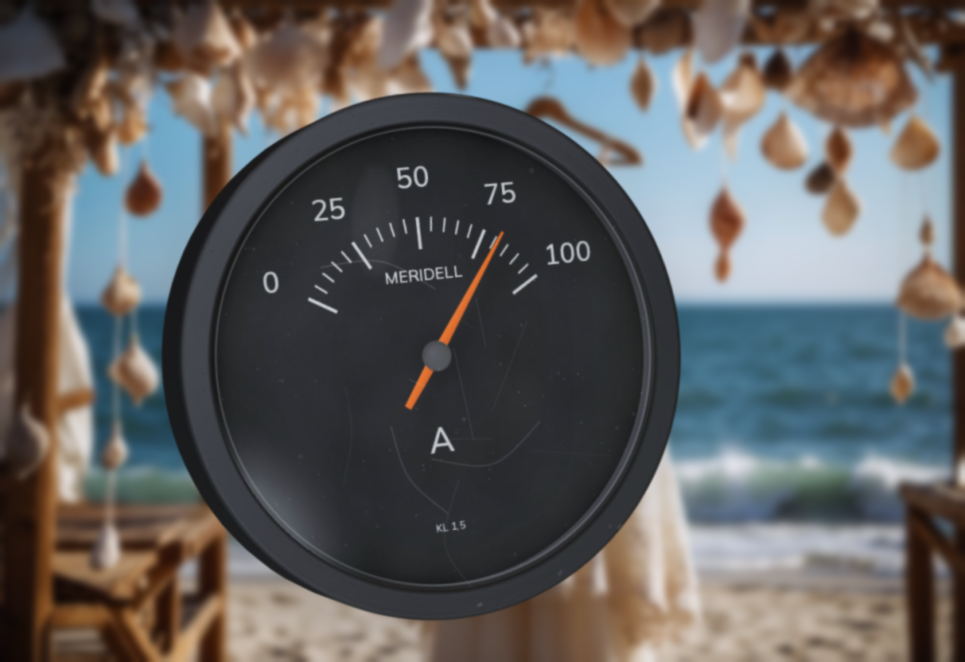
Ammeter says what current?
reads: 80 A
